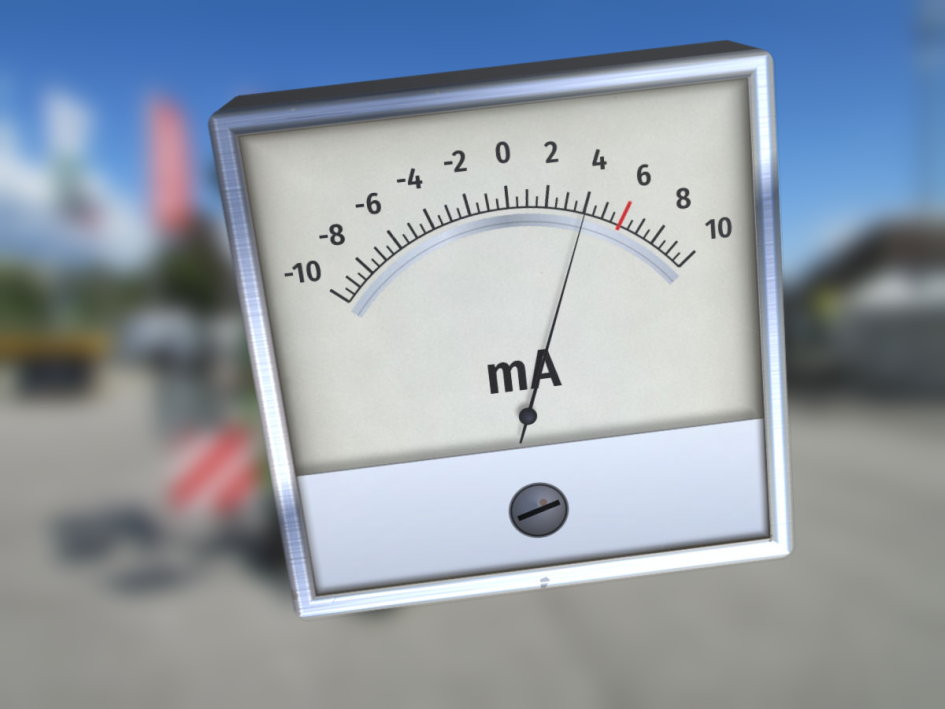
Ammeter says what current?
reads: 4 mA
